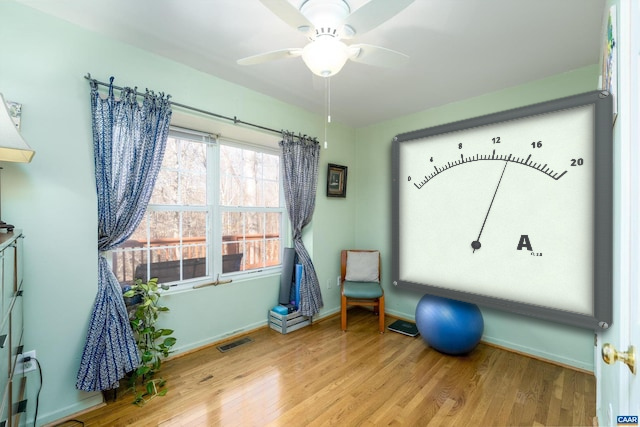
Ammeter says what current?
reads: 14 A
